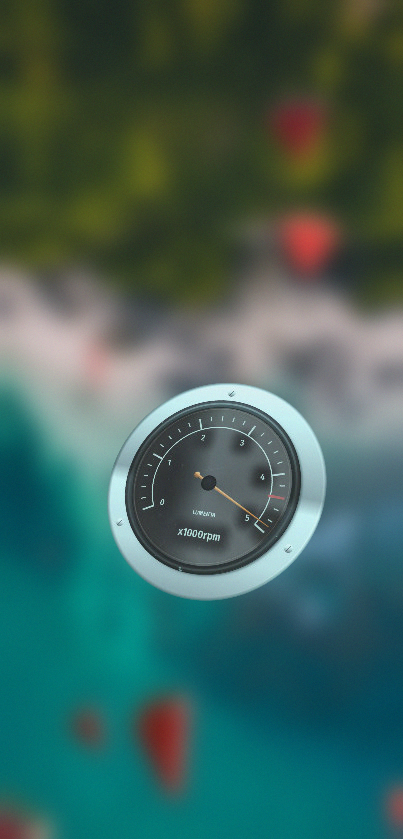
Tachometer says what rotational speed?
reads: 4900 rpm
